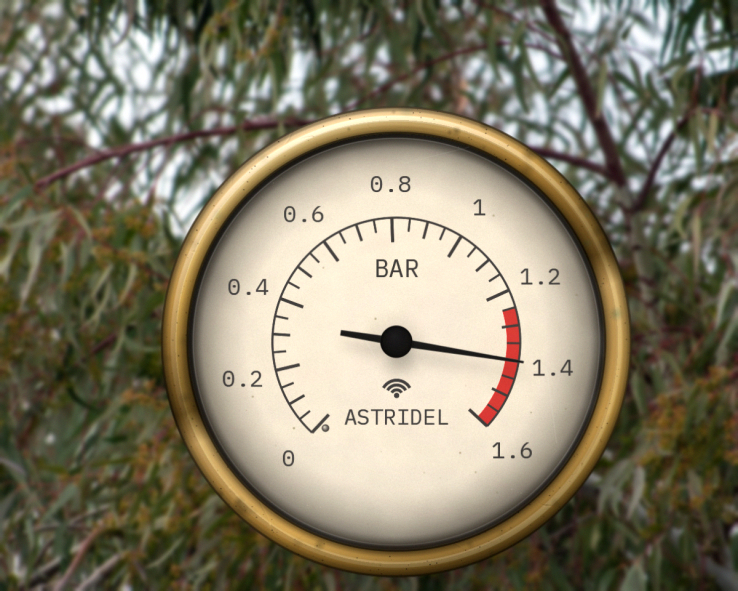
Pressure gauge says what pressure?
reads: 1.4 bar
